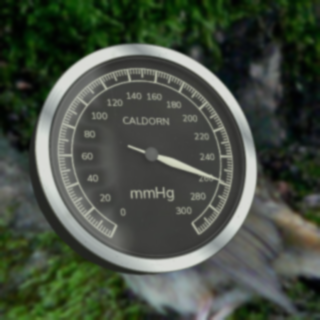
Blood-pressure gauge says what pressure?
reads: 260 mmHg
